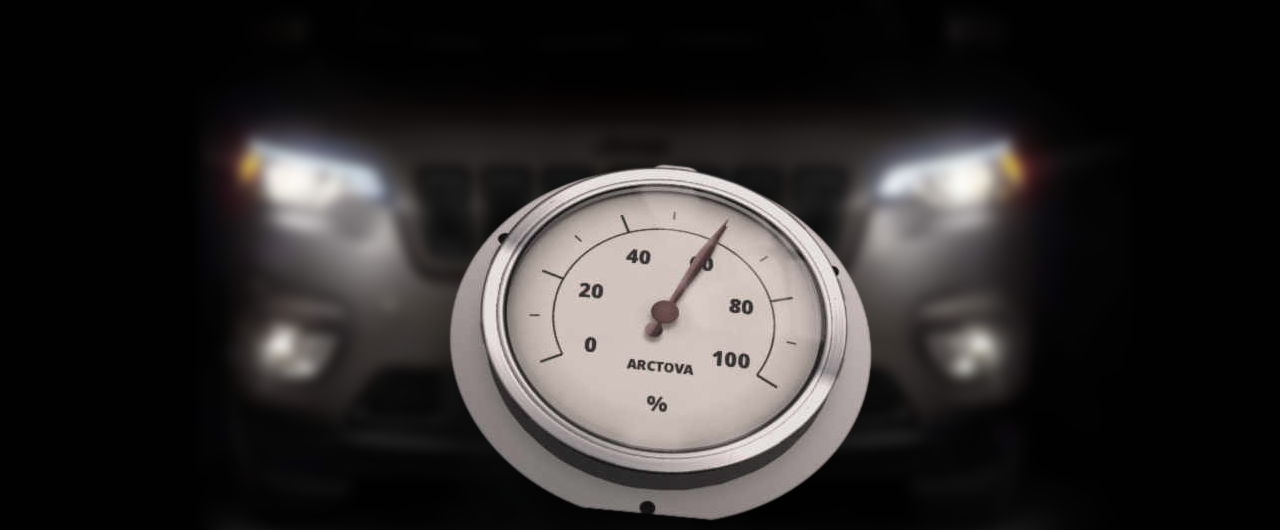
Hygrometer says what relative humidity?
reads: 60 %
